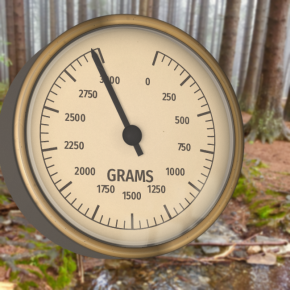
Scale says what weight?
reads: 2950 g
